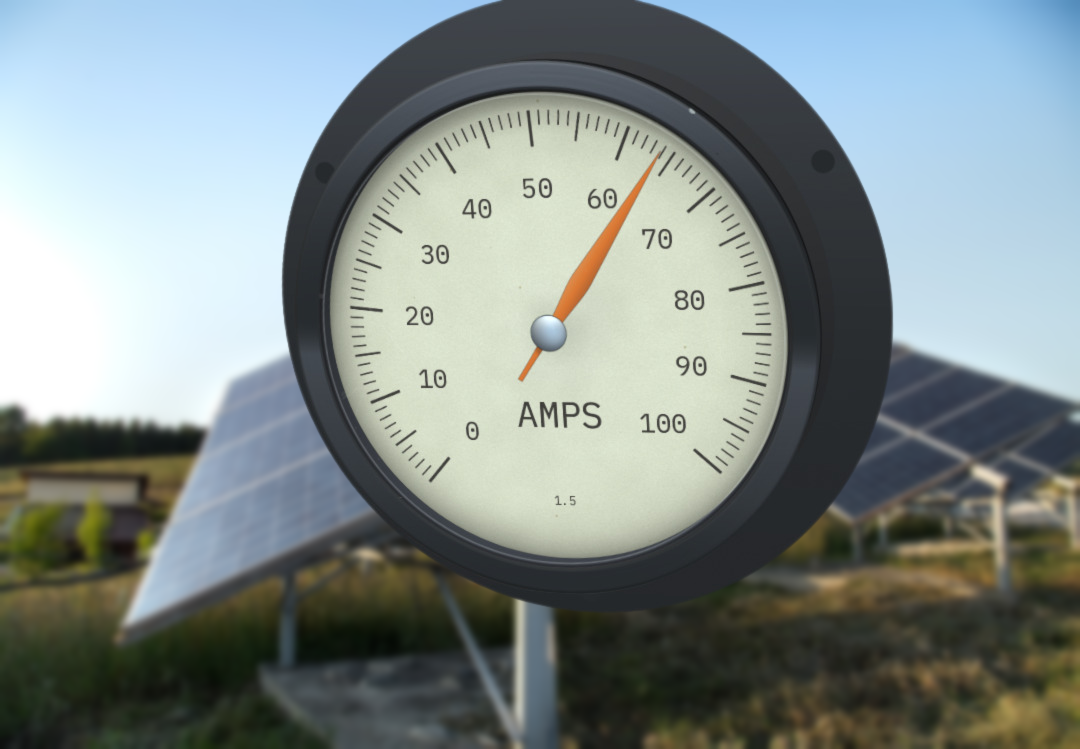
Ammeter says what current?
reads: 64 A
